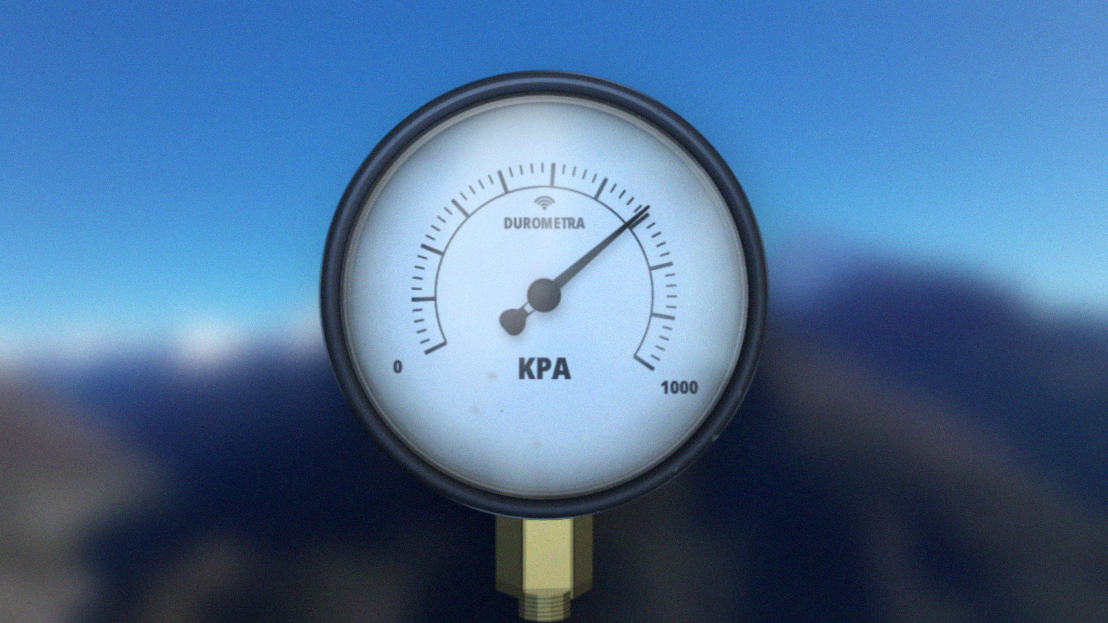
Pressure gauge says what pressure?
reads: 690 kPa
